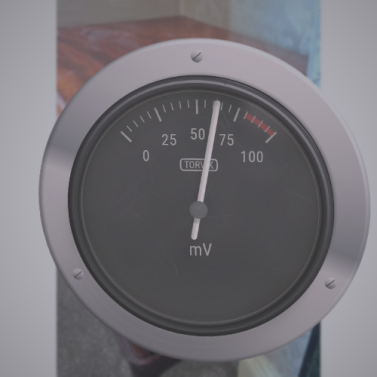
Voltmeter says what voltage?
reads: 62.5 mV
